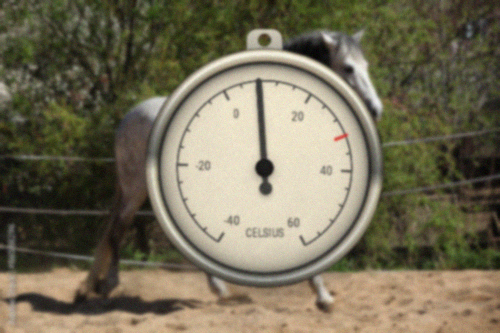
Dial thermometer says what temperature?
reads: 8 °C
